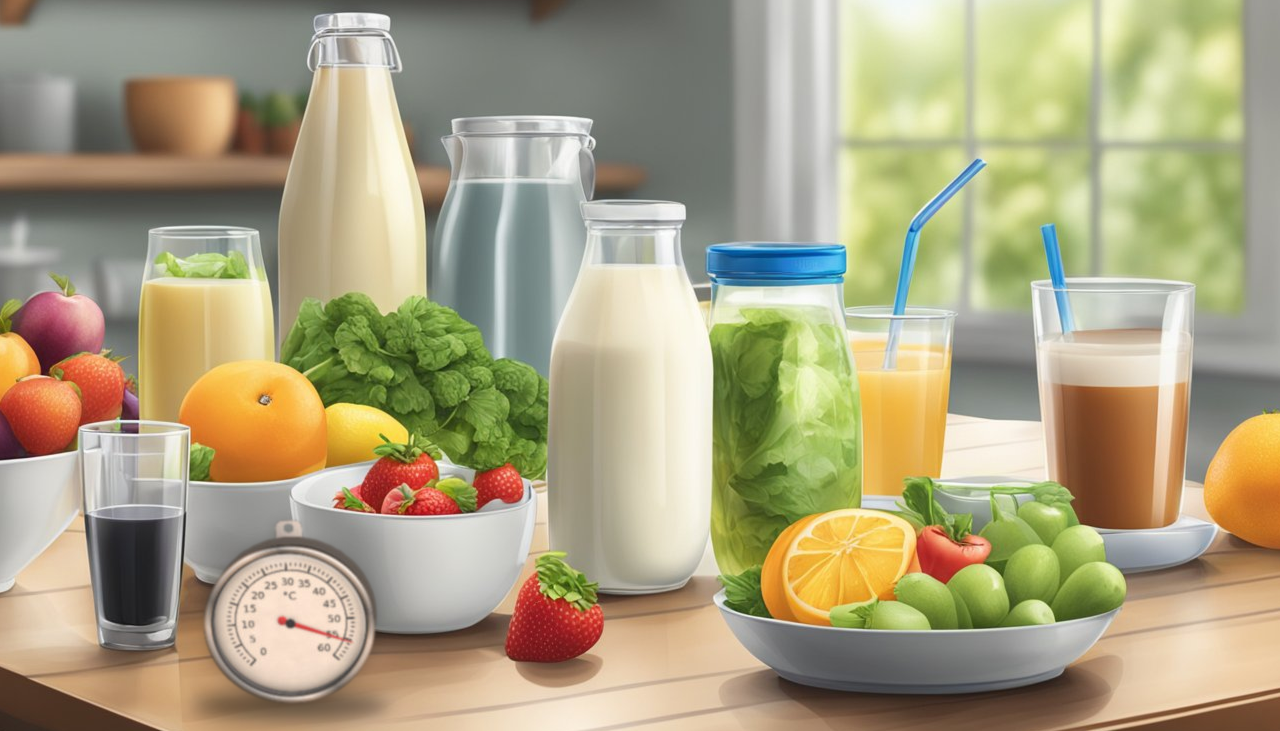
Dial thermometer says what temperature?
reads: 55 °C
